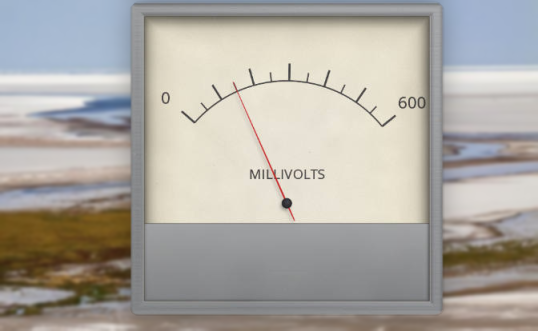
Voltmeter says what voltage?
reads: 150 mV
